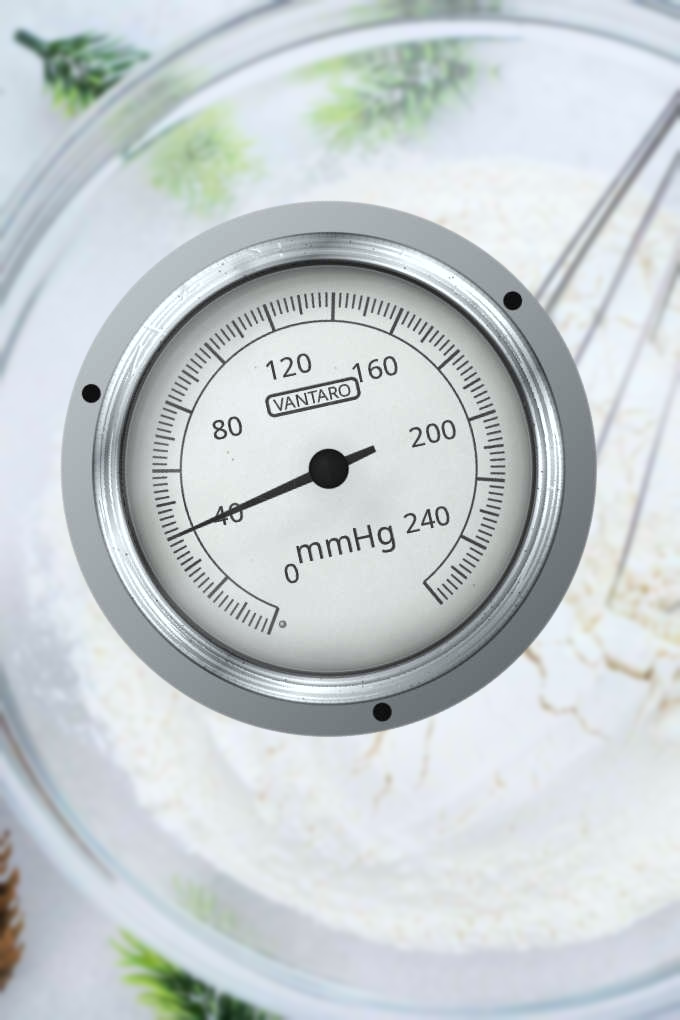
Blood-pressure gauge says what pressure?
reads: 40 mmHg
